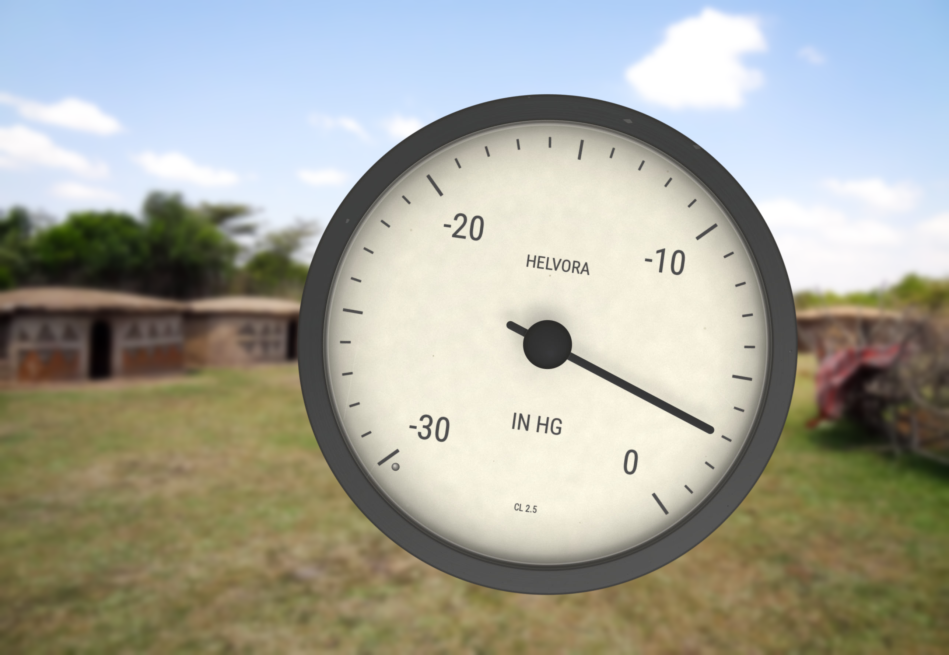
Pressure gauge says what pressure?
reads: -3 inHg
